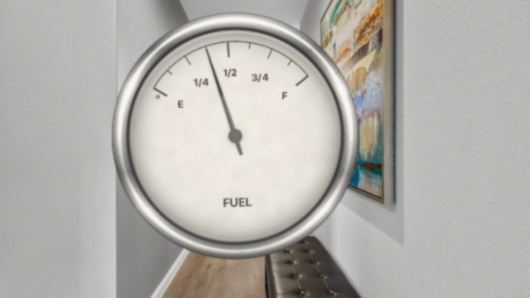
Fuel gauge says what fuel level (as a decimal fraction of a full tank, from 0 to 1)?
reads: 0.375
